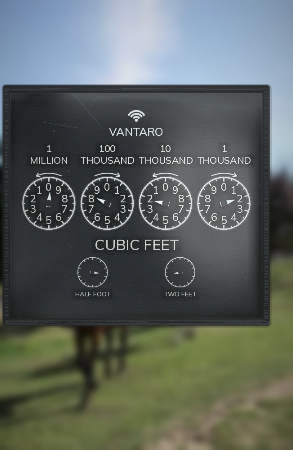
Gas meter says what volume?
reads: 982200 ft³
